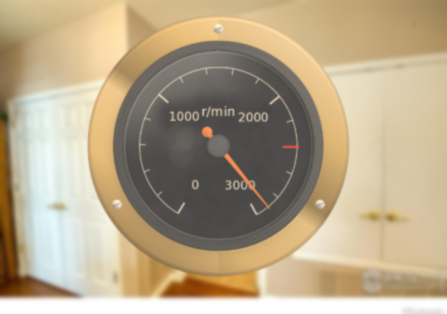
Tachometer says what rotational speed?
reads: 2900 rpm
